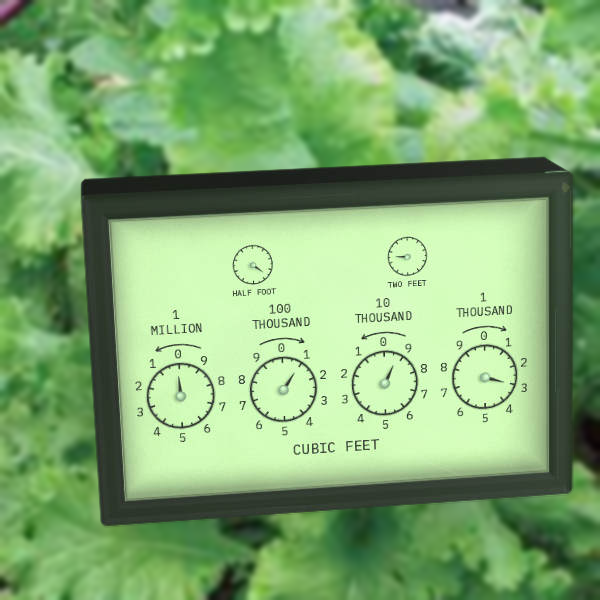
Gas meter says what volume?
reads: 9300 ft³
